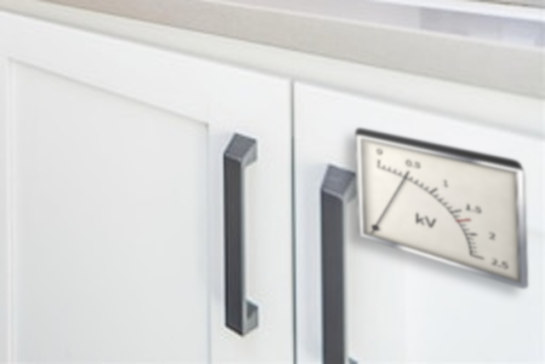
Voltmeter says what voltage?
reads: 0.5 kV
